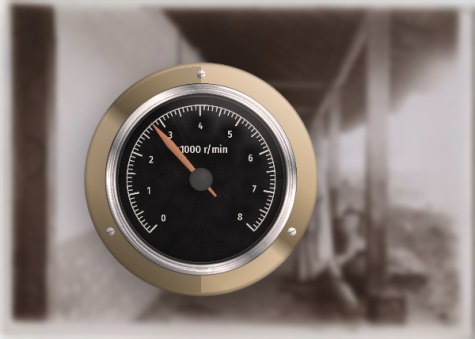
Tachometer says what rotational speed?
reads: 2800 rpm
